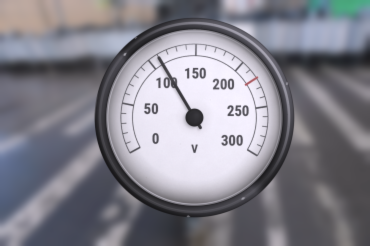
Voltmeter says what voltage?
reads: 110 V
